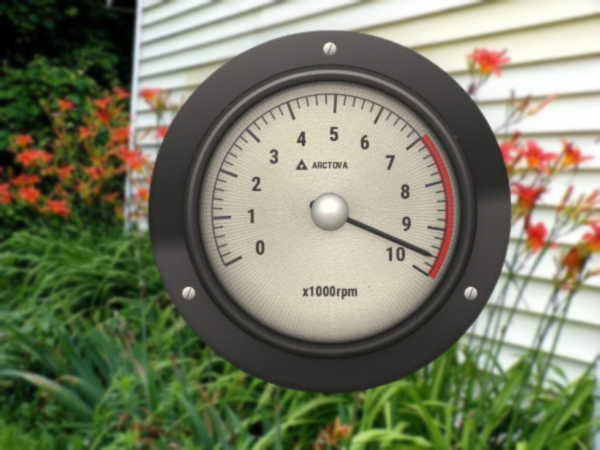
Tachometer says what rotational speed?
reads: 9600 rpm
